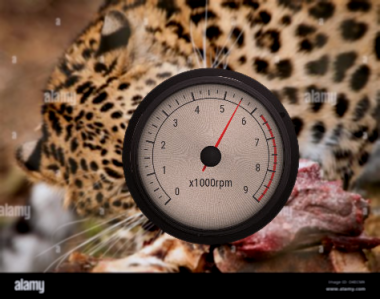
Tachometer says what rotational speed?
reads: 5500 rpm
